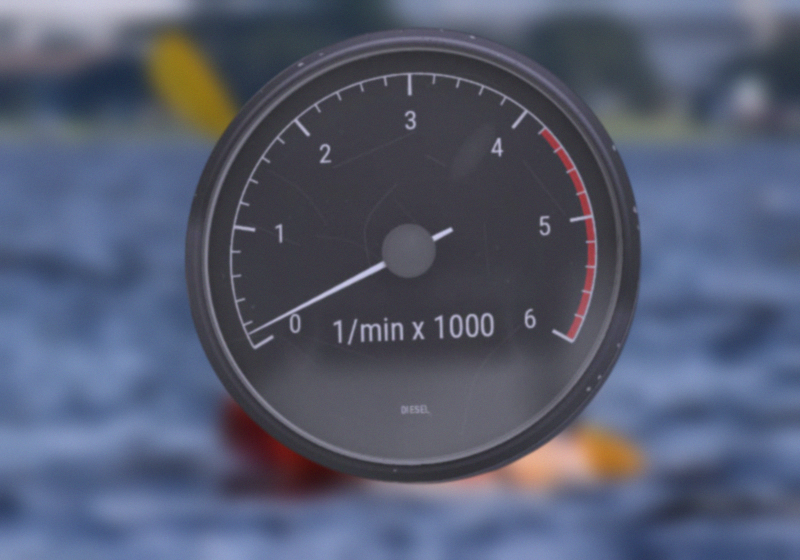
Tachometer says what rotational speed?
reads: 100 rpm
